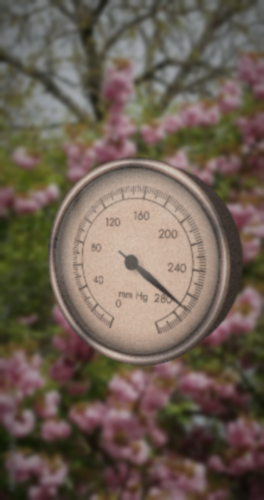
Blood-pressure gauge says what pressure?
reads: 270 mmHg
